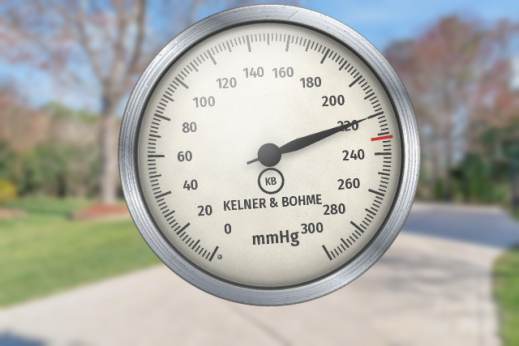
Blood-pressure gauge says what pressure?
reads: 220 mmHg
